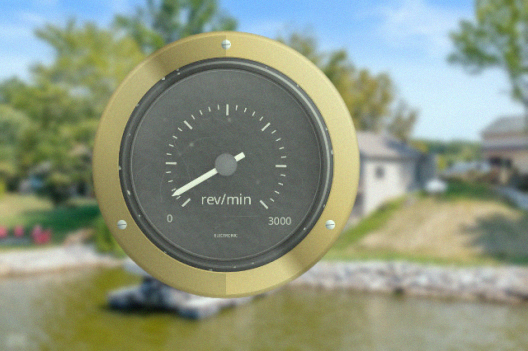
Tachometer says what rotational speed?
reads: 150 rpm
